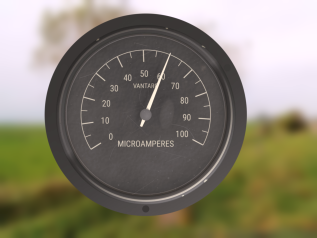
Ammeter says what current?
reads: 60 µA
